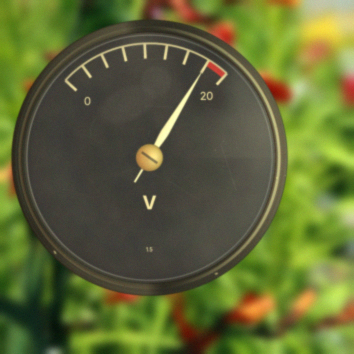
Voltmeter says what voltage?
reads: 17.5 V
